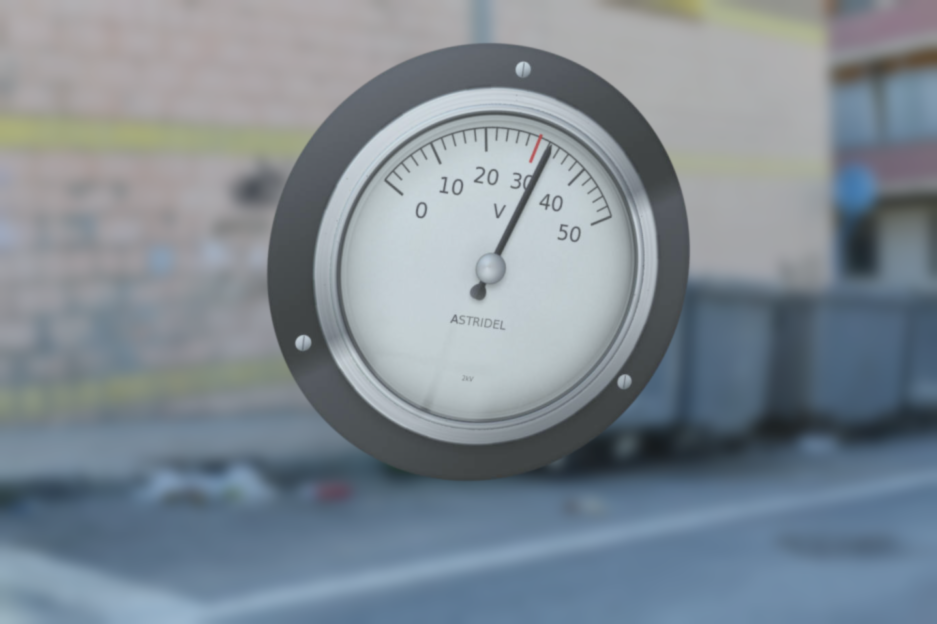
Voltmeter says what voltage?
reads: 32 V
